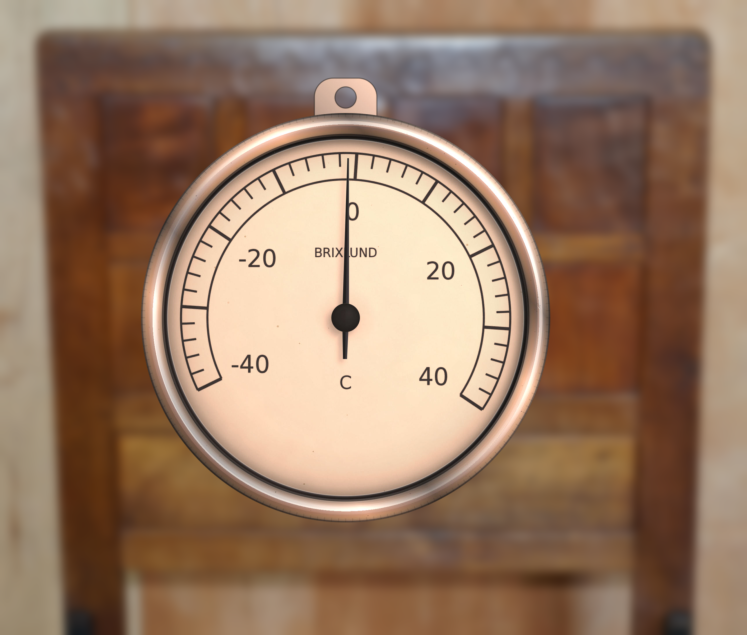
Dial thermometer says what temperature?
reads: -1 °C
